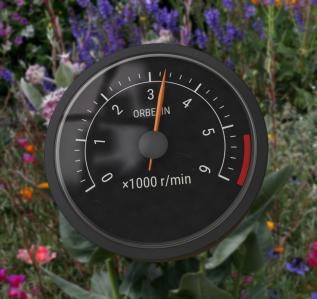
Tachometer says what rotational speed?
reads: 3300 rpm
